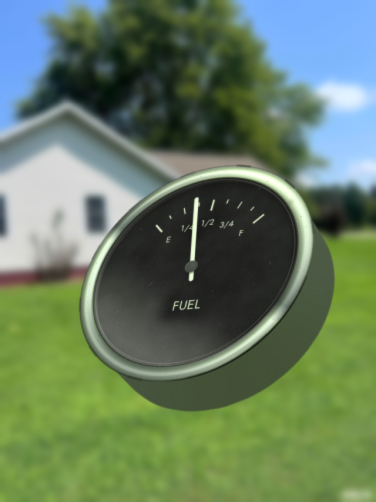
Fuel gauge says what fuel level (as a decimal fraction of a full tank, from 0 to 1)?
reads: 0.375
